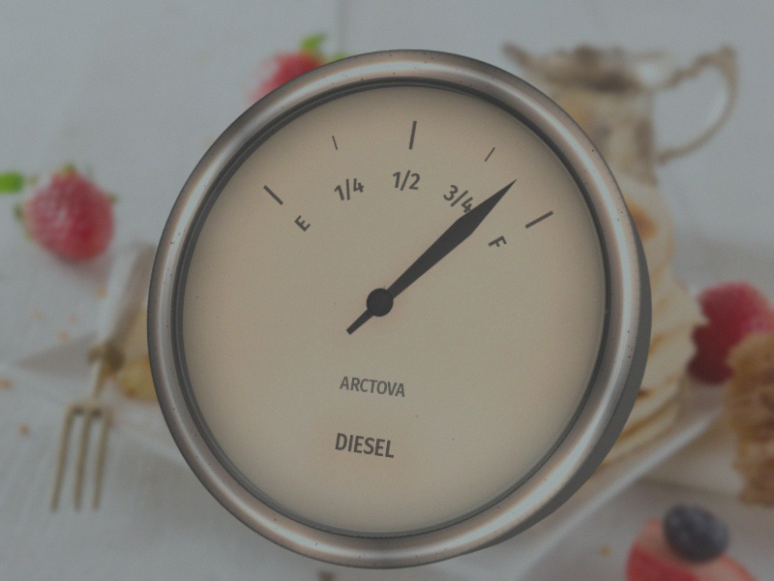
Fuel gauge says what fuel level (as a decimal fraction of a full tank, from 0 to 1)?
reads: 0.875
